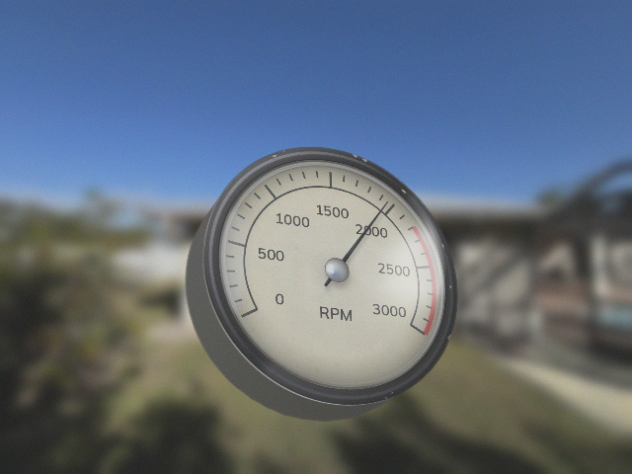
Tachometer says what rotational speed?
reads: 1950 rpm
